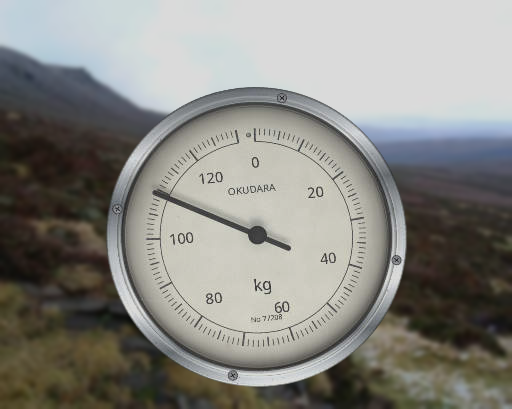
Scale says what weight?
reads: 109 kg
